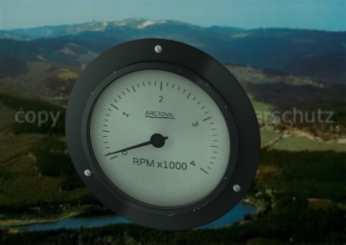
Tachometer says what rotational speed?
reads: 100 rpm
